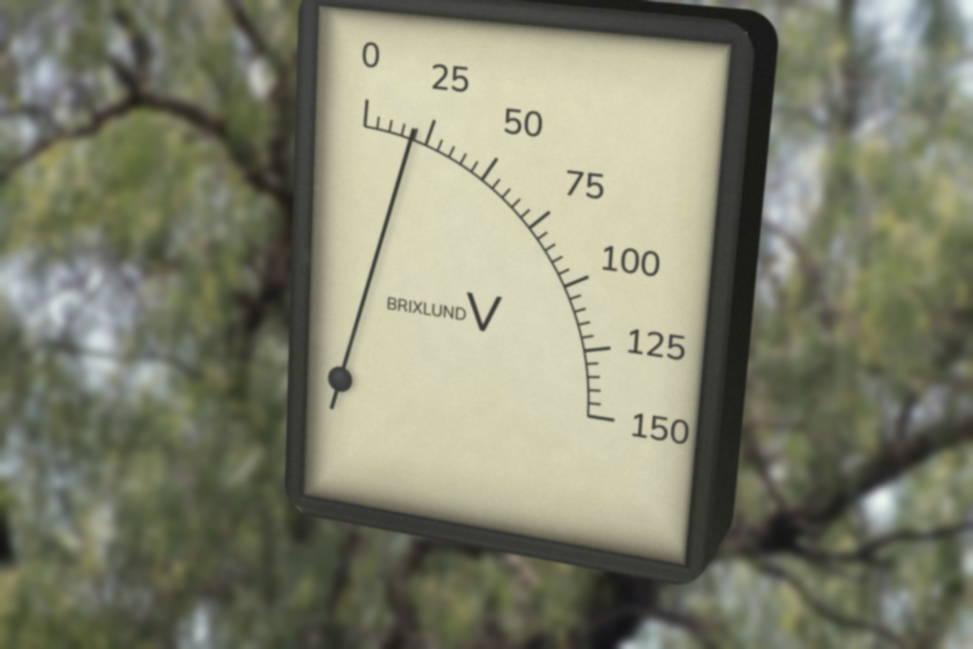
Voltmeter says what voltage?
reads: 20 V
